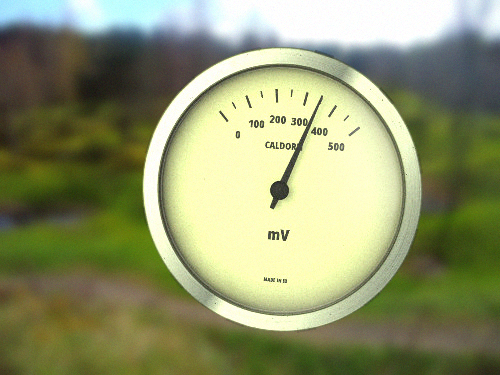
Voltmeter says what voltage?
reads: 350 mV
